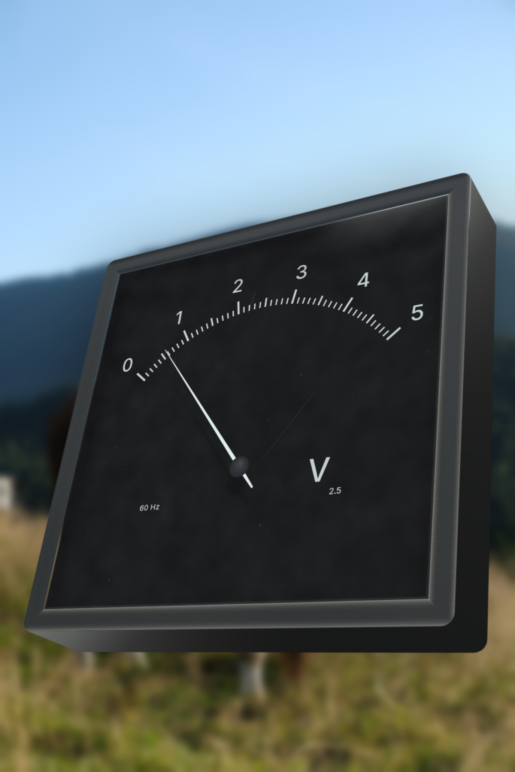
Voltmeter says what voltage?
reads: 0.6 V
